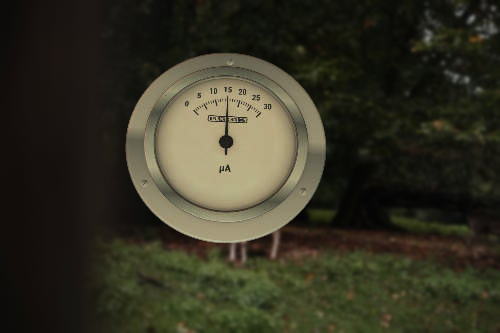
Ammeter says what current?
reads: 15 µA
